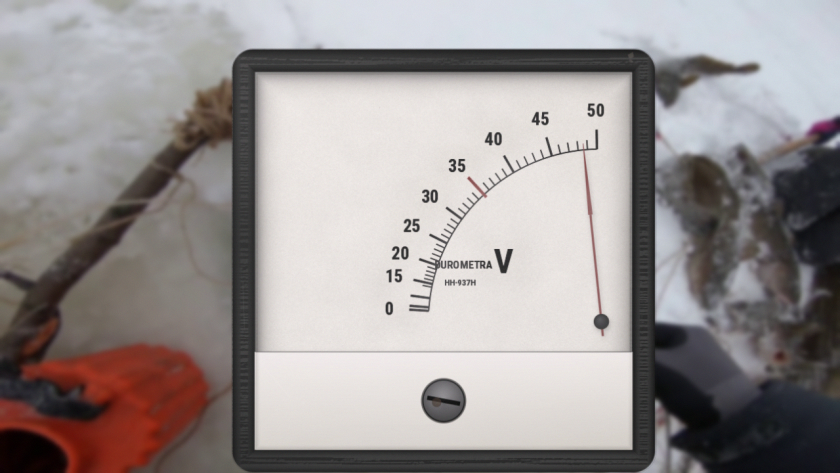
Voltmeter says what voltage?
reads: 48.5 V
